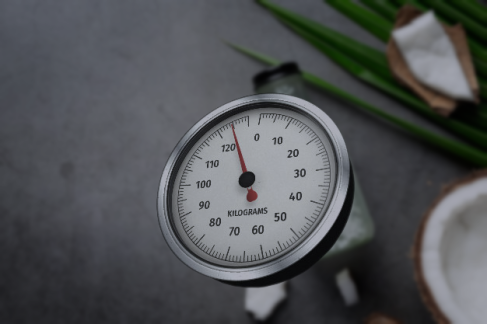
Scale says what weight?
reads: 125 kg
